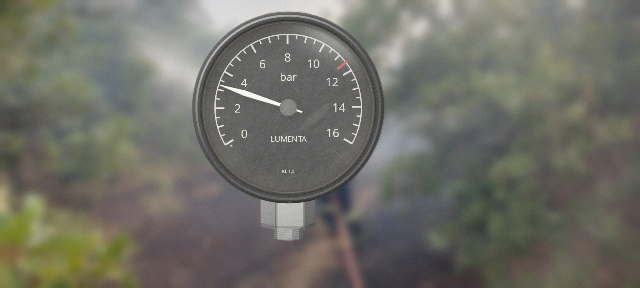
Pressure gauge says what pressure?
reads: 3.25 bar
